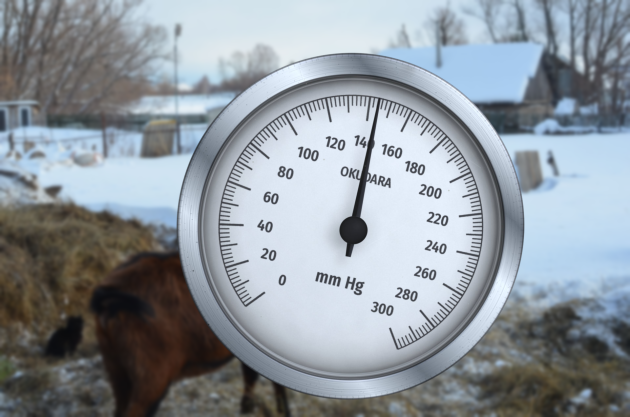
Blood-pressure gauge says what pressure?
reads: 144 mmHg
